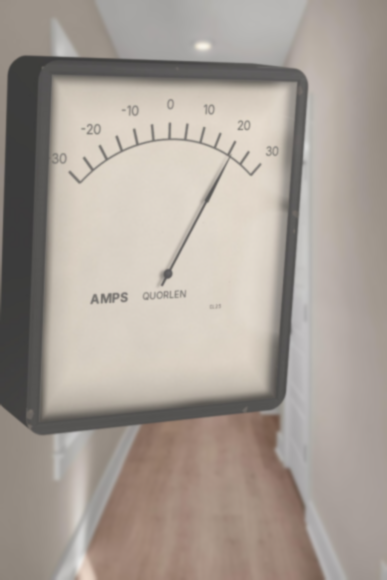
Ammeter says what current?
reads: 20 A
